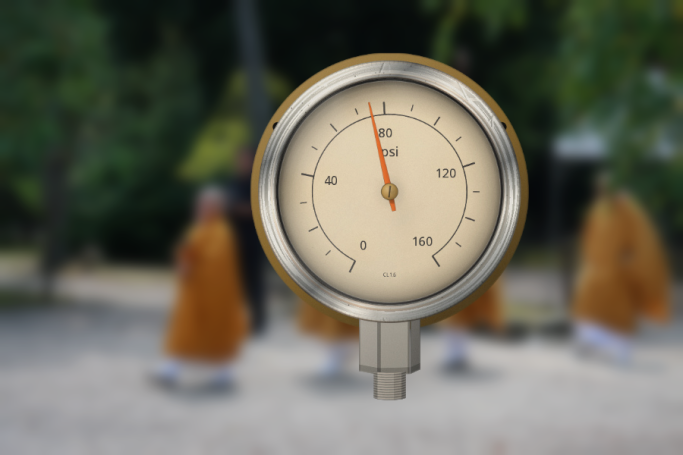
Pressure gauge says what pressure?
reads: 75 psi
